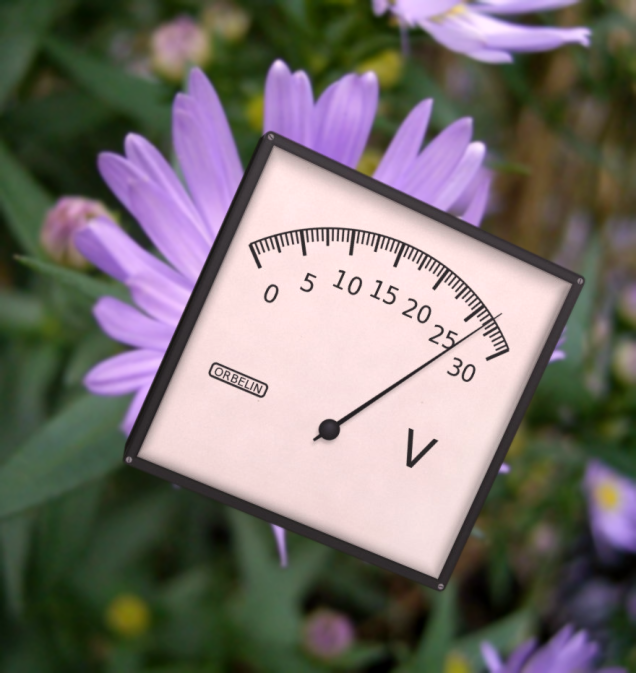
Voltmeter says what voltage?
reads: 26.5 V
